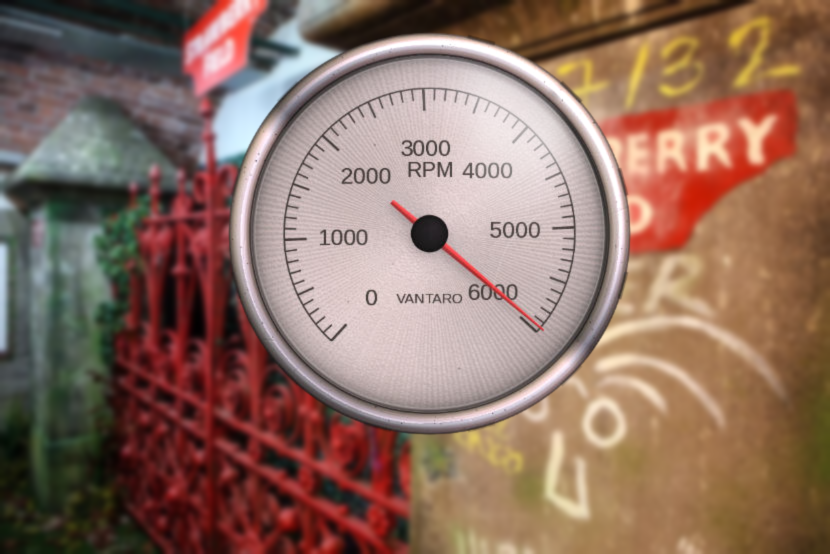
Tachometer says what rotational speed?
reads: 5950 rpm
